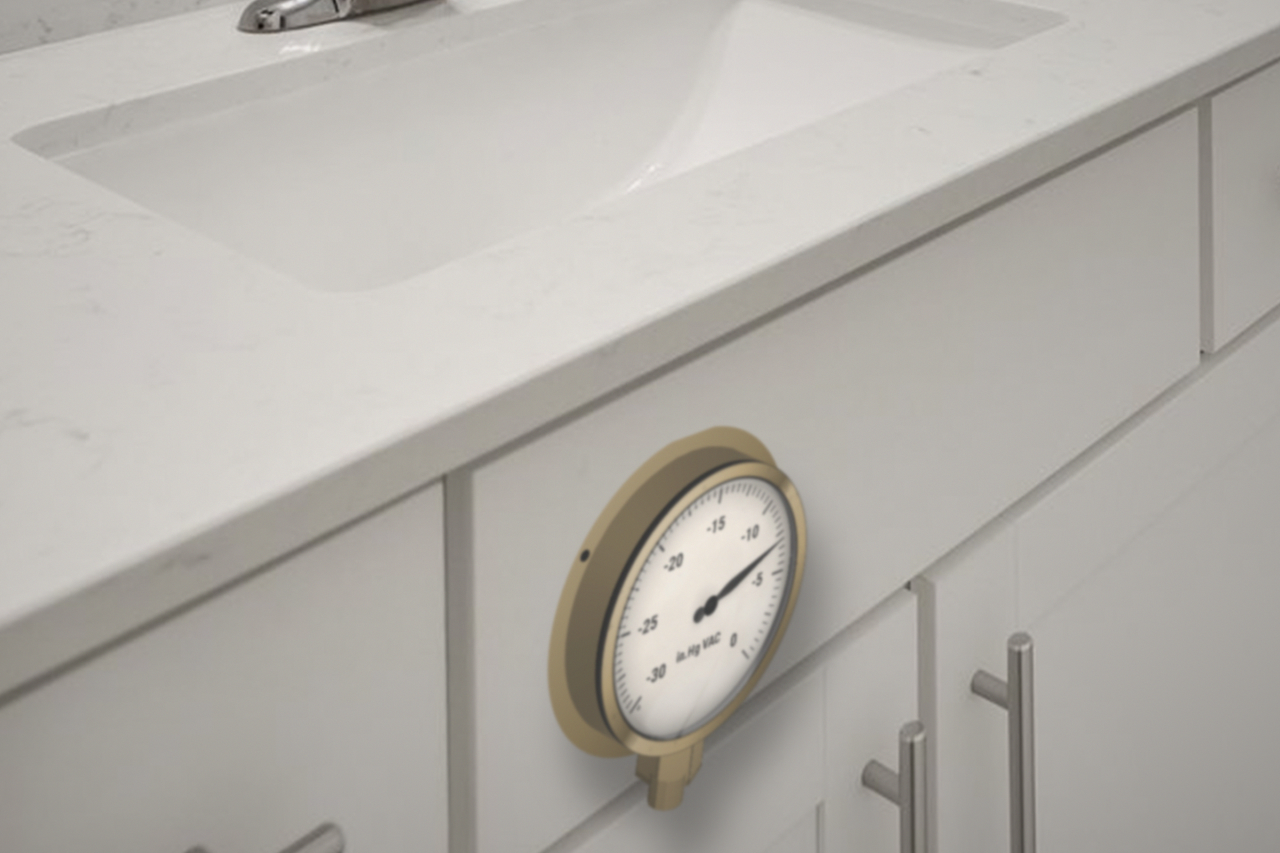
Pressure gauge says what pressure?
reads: -7.5 inHg
